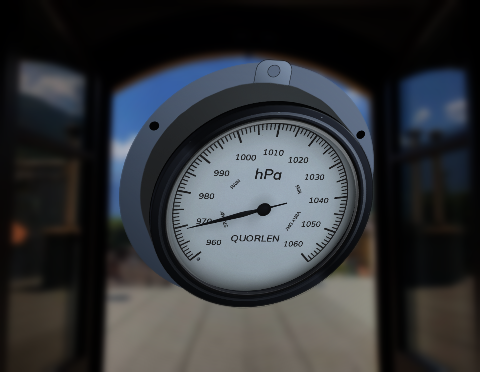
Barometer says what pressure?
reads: 970 hPa
